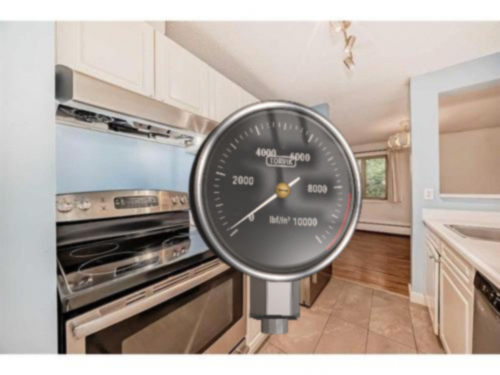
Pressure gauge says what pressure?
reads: 200 psi
